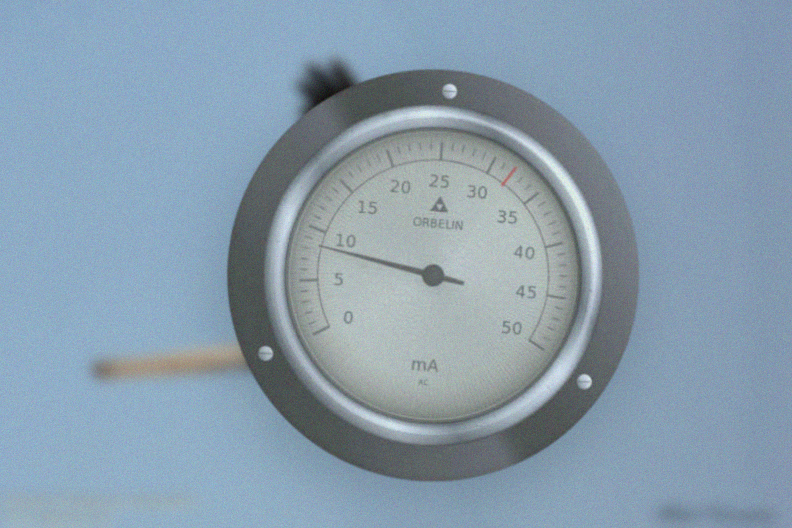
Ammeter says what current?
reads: 8.5 mA
